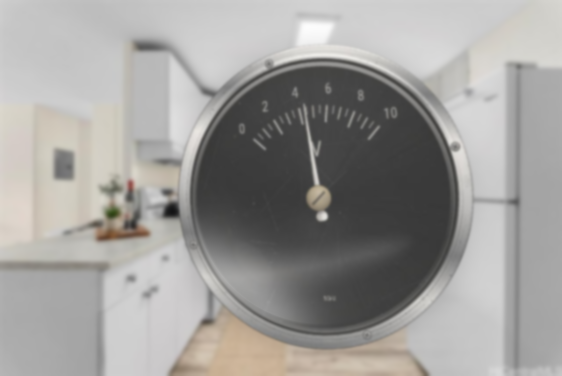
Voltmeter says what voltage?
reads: 4.5 V
